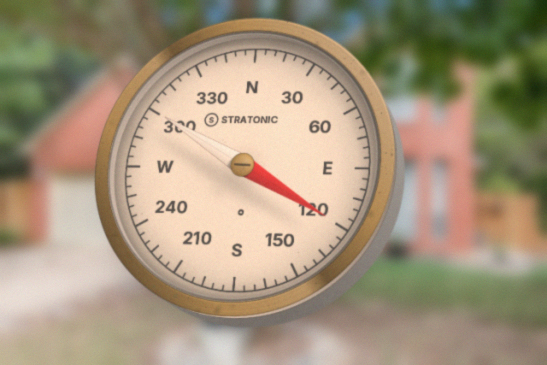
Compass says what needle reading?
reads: 120 °
